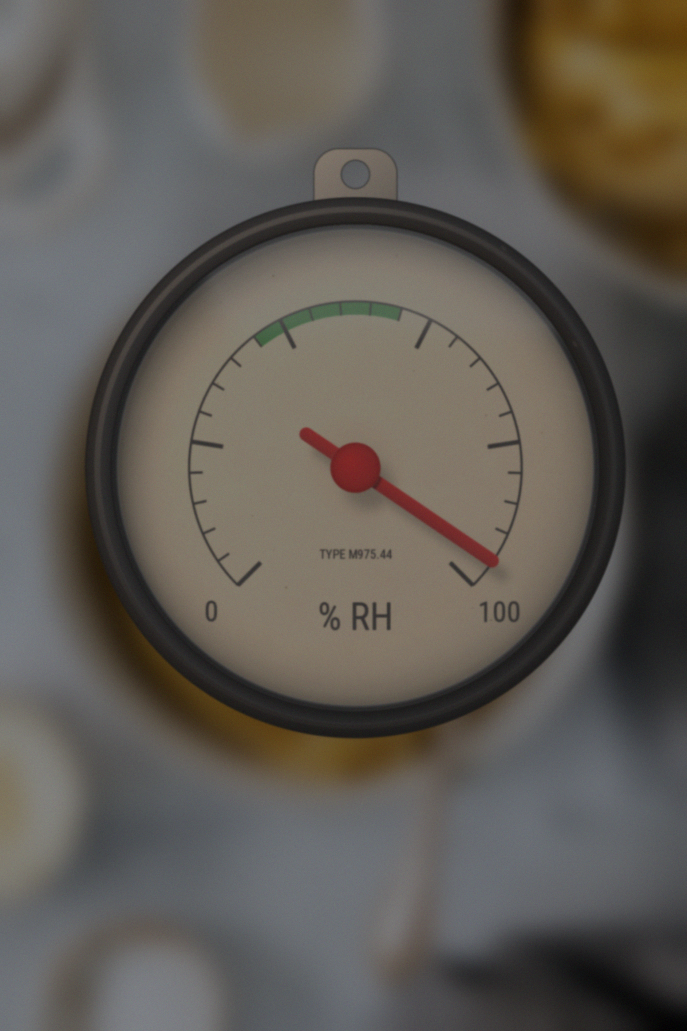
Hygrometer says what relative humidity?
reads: 96 %
